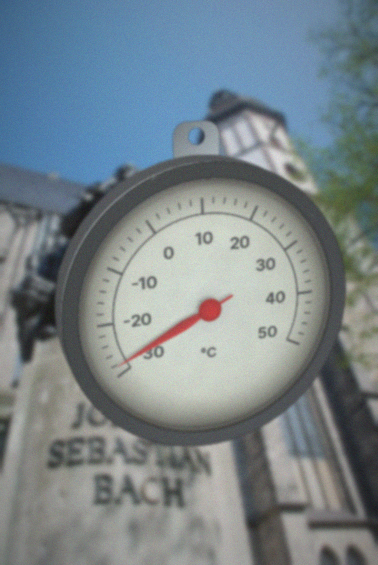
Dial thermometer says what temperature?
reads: -28 °C
